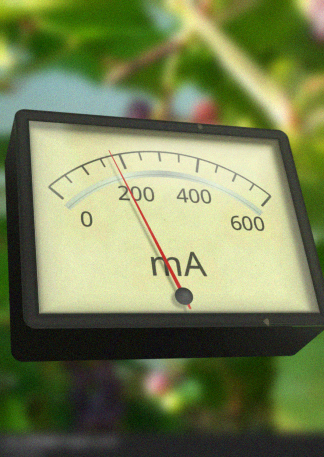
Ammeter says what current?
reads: 175 mA
